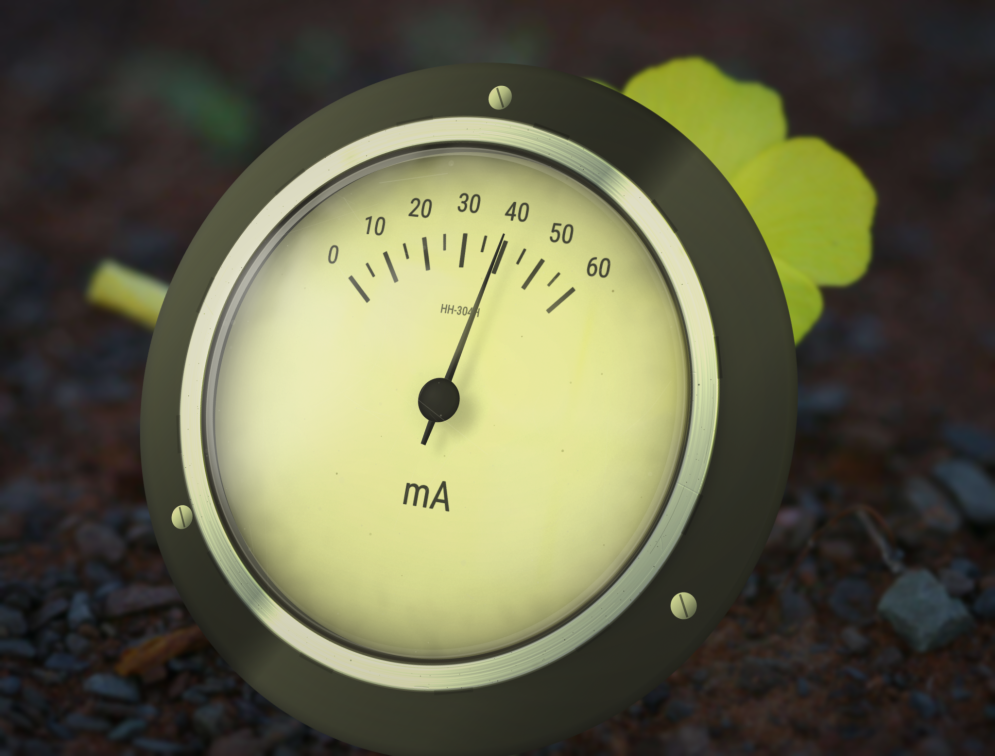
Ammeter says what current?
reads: 40 mA
